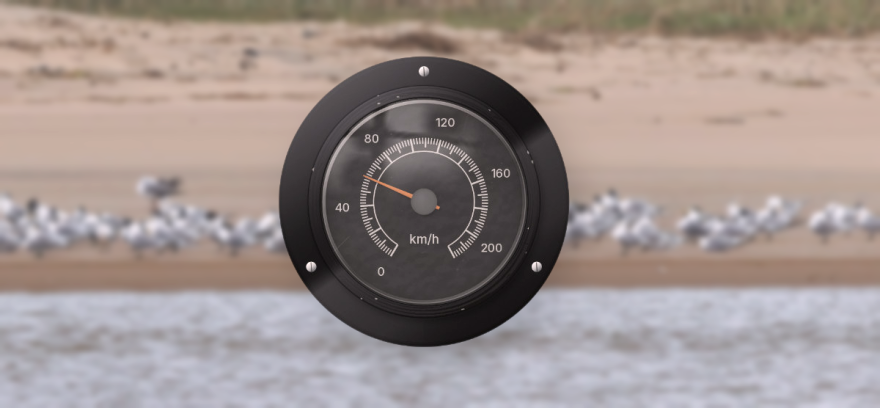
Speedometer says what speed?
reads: 60 km/h
